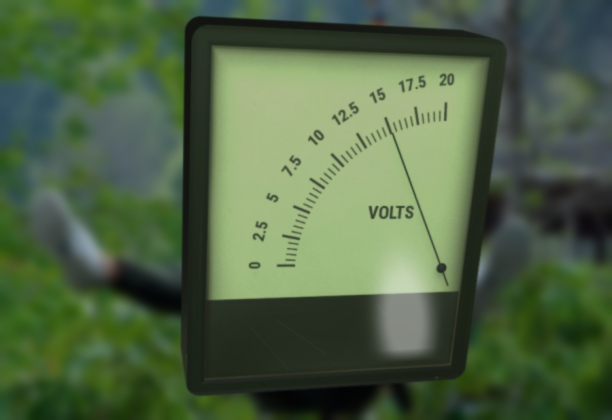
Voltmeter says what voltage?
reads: 15 V
